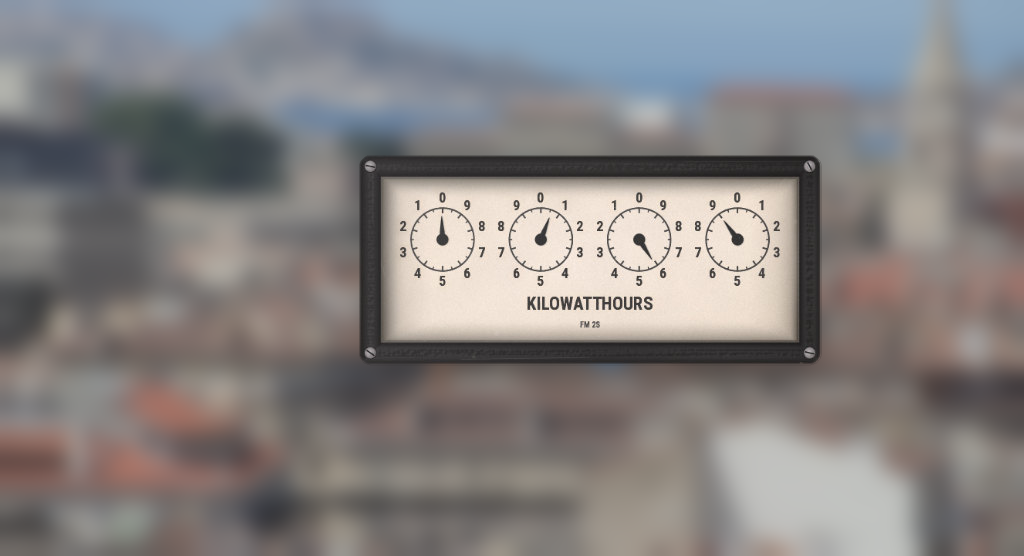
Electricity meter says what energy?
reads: 59 kWh
